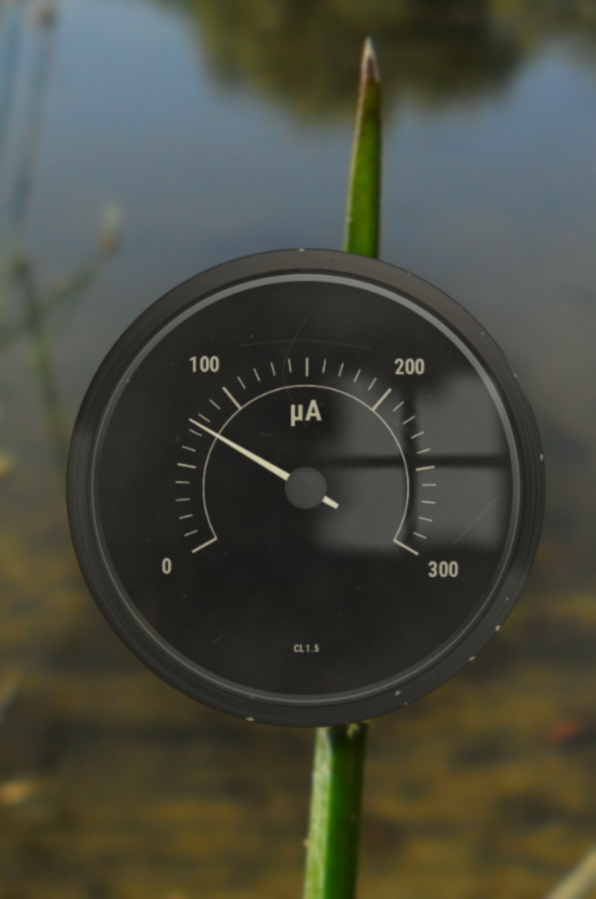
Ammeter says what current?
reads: 75 µA
